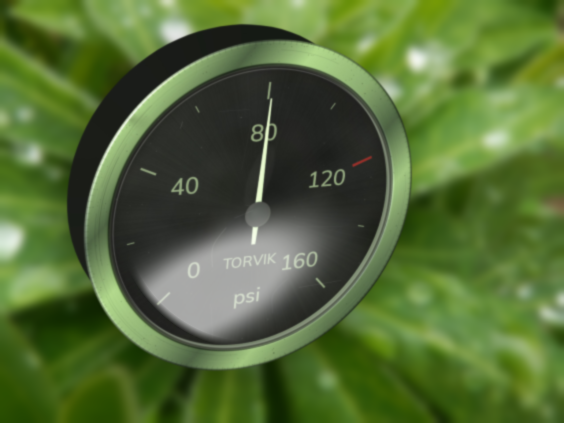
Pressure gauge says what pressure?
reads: 80 psi
